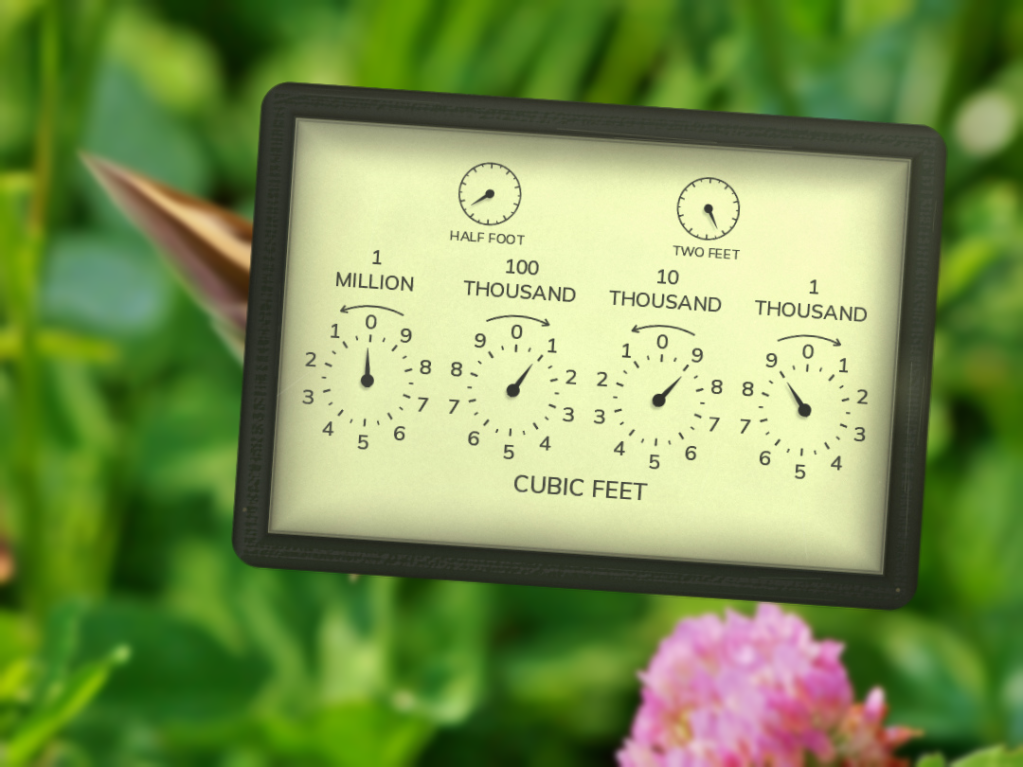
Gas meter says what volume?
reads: 8900 ft³
